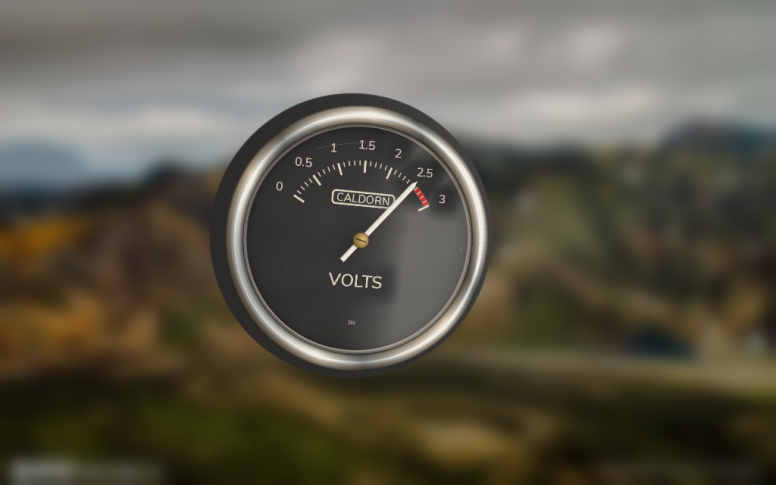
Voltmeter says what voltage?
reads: 2.5 V
